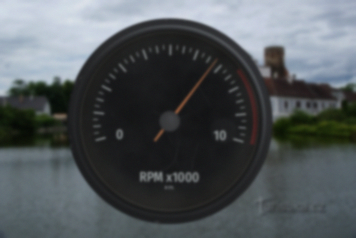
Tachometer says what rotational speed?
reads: 6750 rpm
